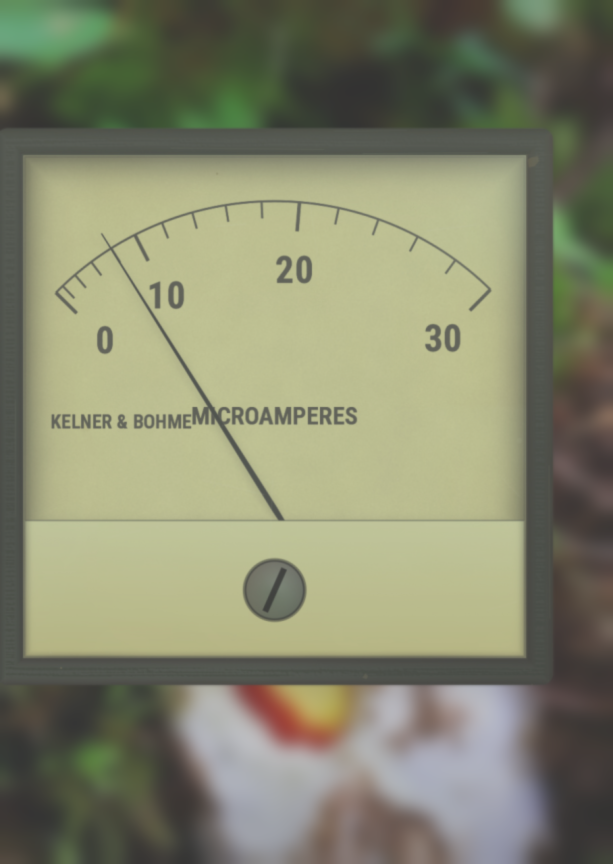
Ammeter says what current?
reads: 8 µA
